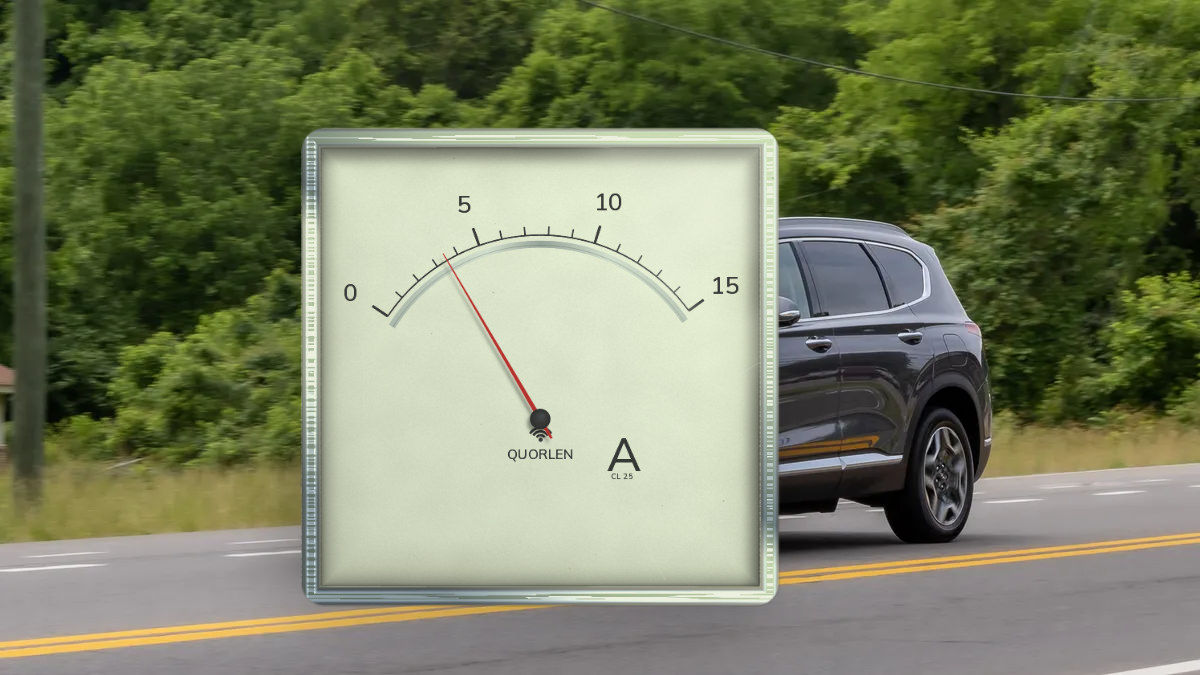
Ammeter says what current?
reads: 3.5 A
